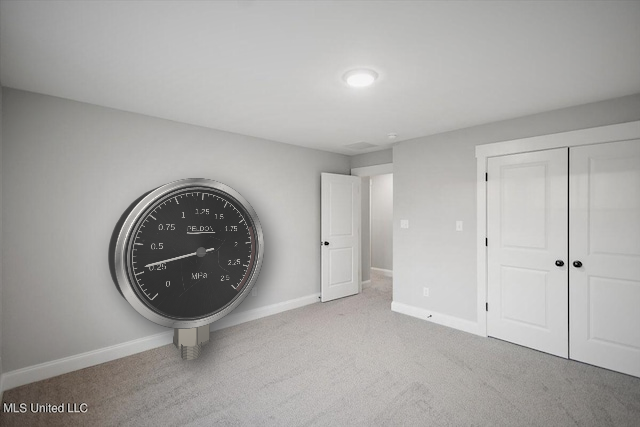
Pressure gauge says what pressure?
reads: 0.3 MPa
